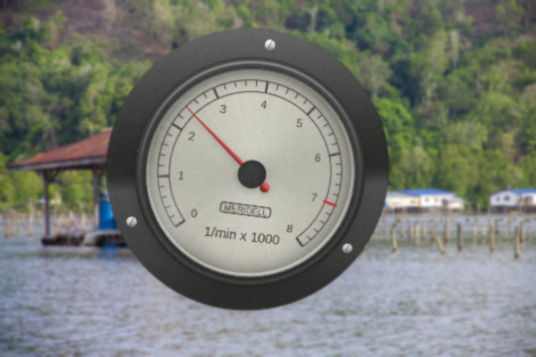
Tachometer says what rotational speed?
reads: 2400 rpm
